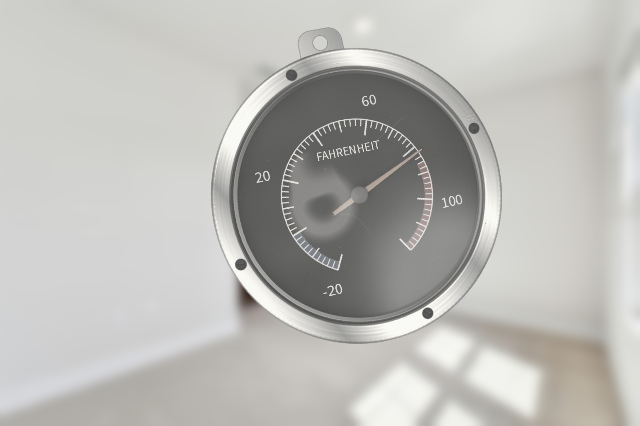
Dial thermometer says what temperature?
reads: 82 °F
